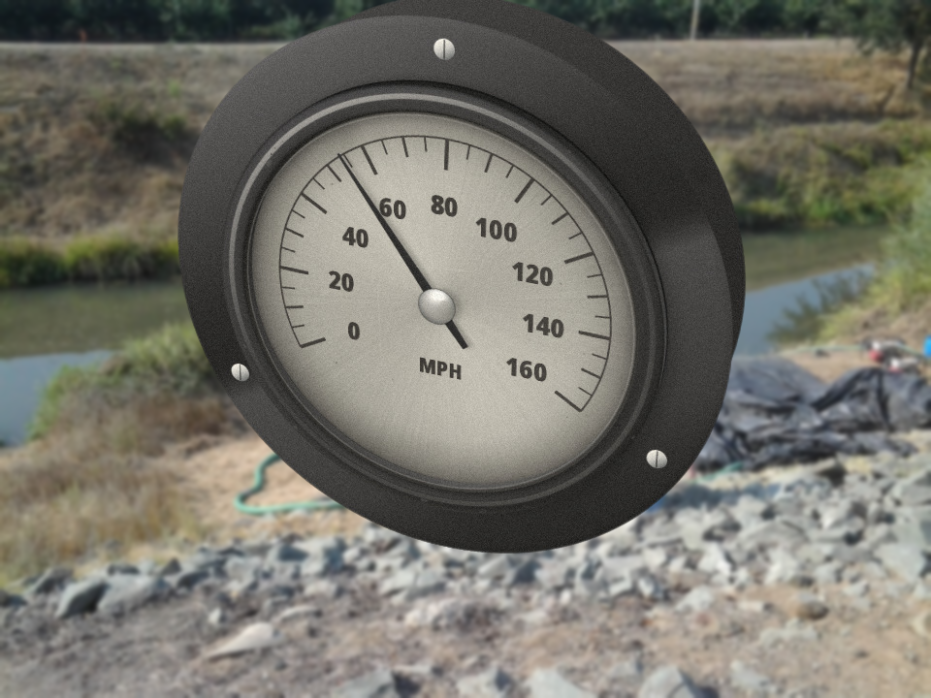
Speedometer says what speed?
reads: 55 mph
